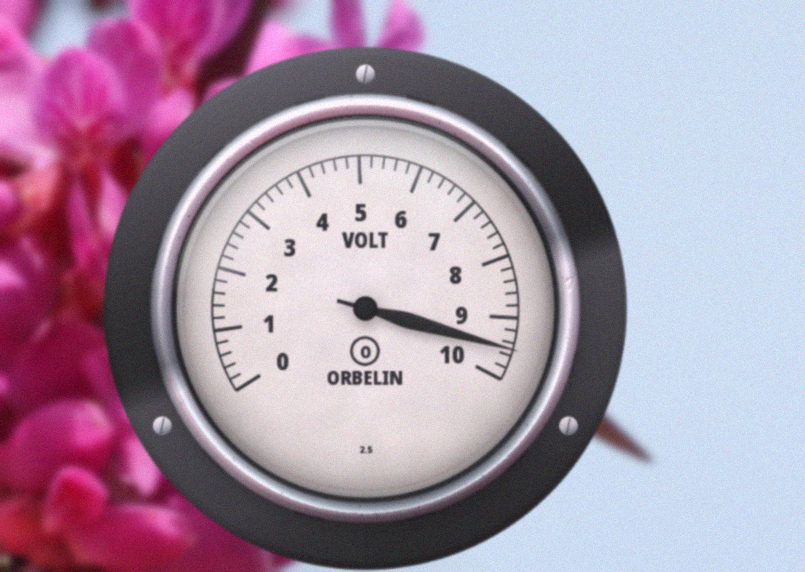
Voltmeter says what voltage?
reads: 9.5 V
